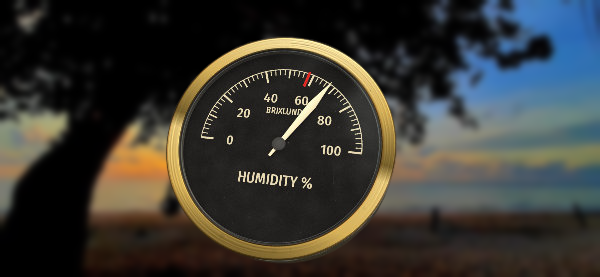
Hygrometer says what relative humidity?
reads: 68 %
